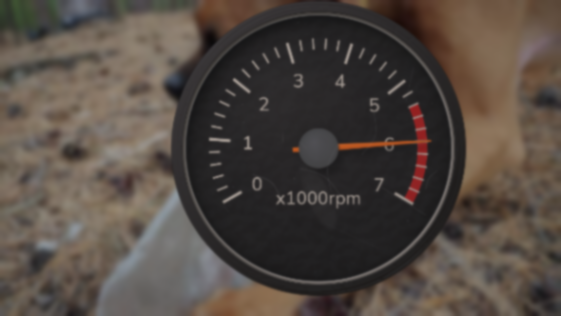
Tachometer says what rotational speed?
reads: 6000 rpm
